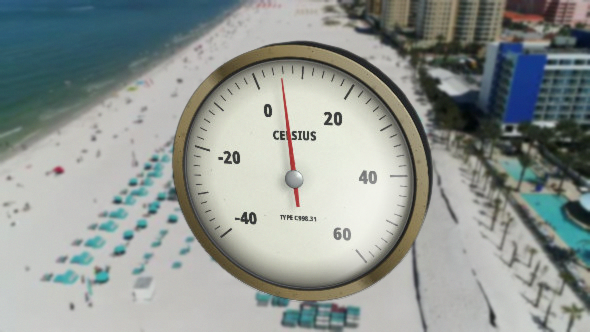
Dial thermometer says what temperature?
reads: 6 °C
